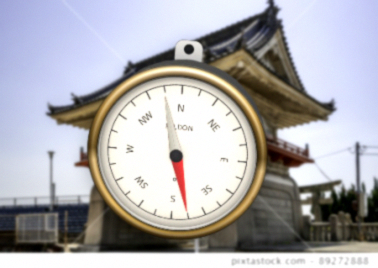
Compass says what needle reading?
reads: 165 °
